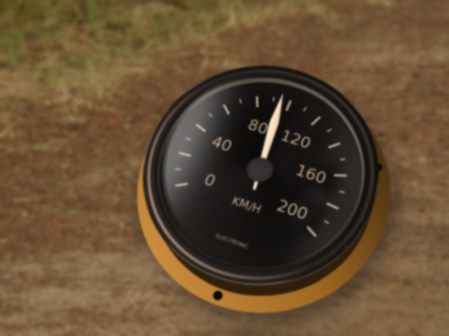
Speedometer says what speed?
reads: 95 km/h
